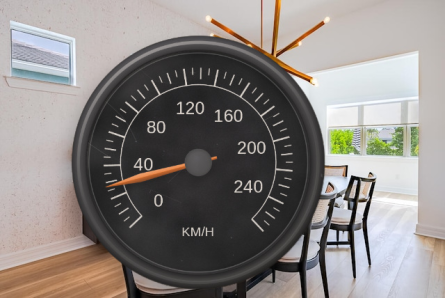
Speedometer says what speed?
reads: 27.5 km/h
